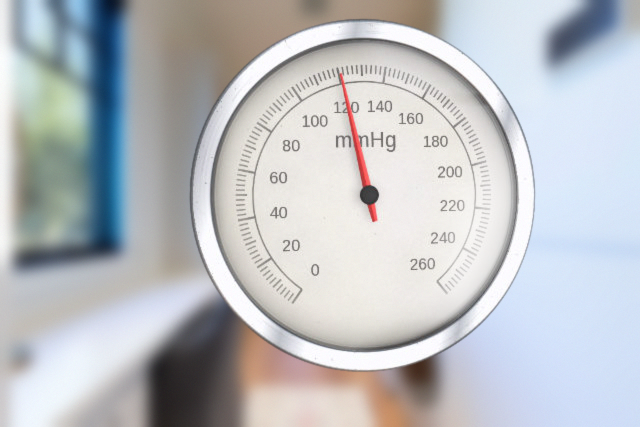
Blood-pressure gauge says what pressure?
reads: 120 mmHg
